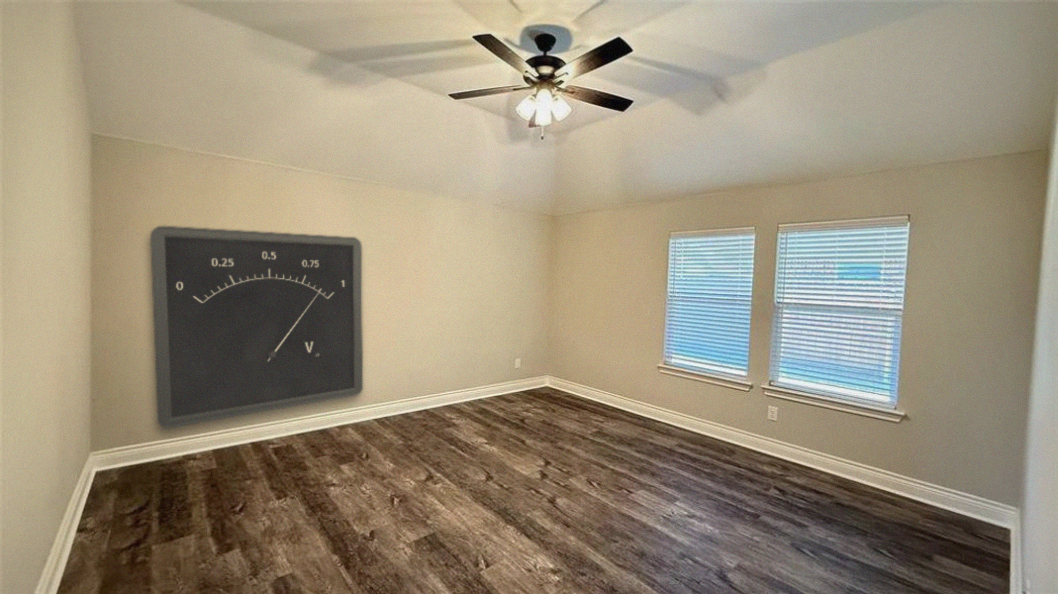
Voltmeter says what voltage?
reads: 0.9 V
